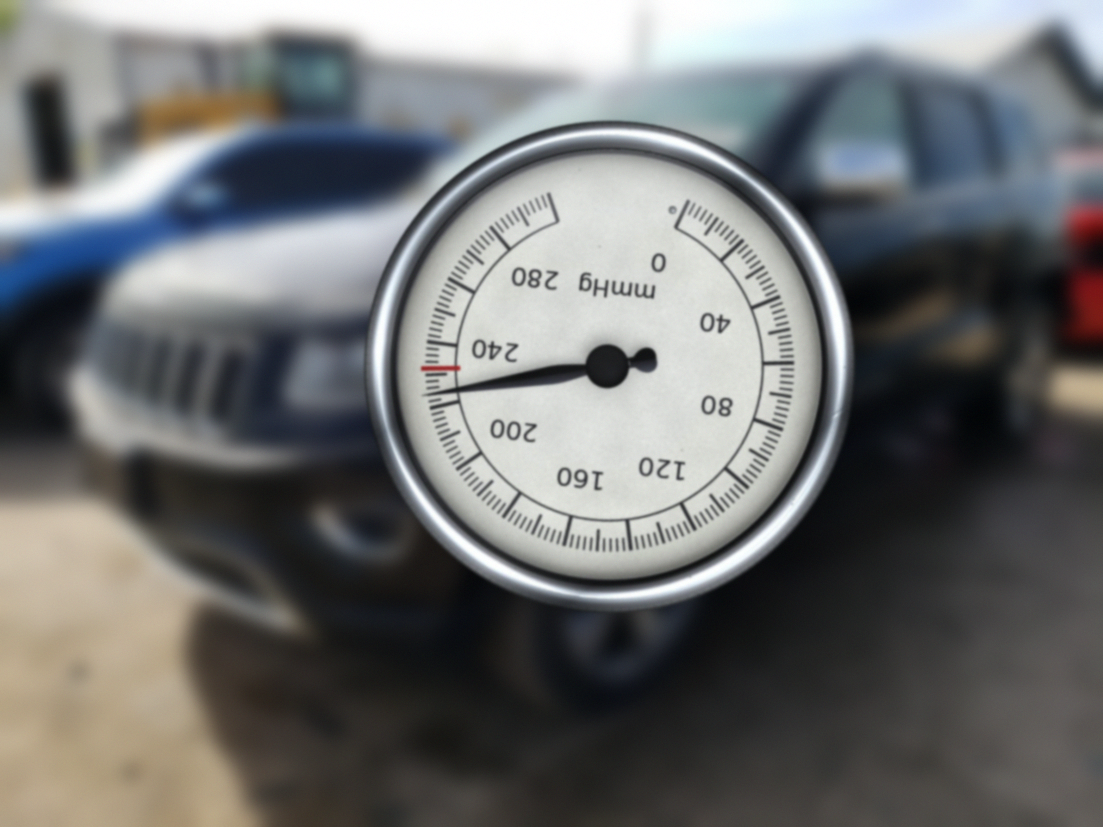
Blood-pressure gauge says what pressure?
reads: 224 mmHg
